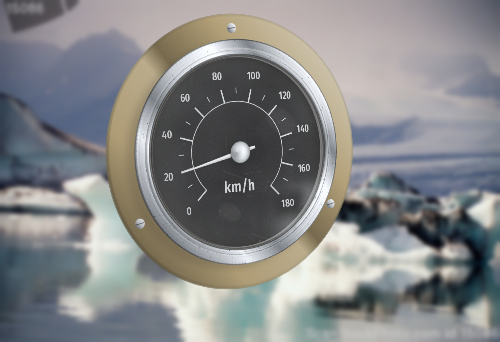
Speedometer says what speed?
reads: 20 km/h
